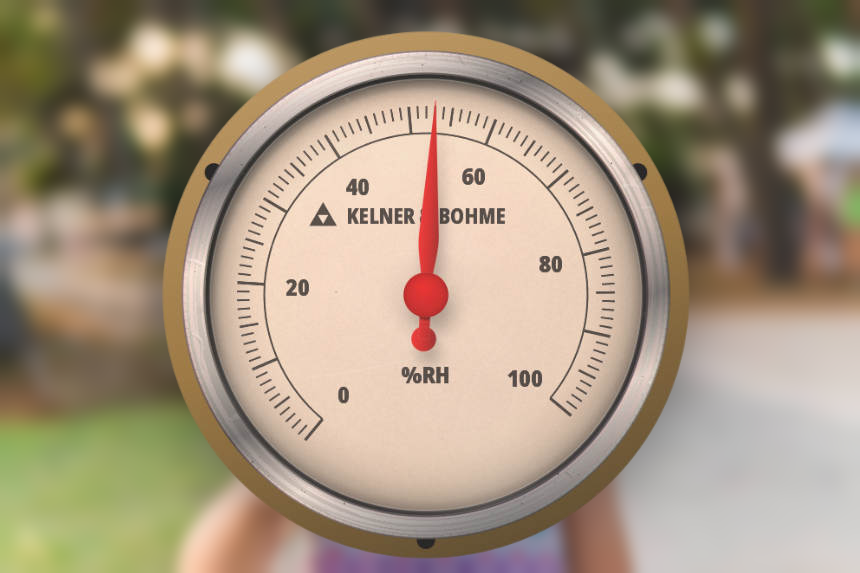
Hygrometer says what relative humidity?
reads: 53 %
